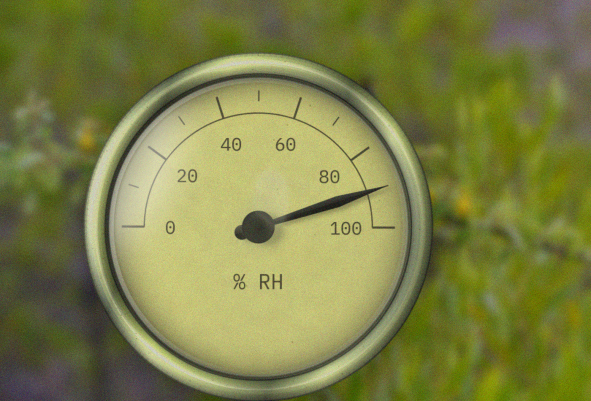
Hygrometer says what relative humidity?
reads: 90 %
